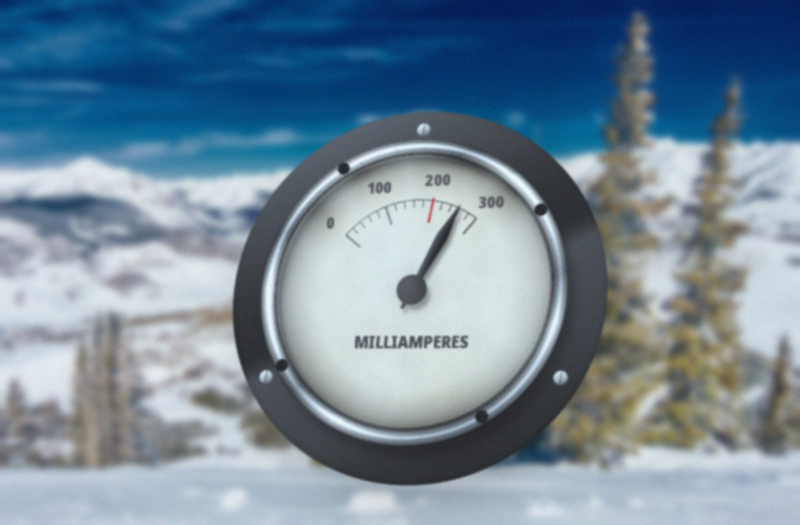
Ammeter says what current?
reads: 260 mA
